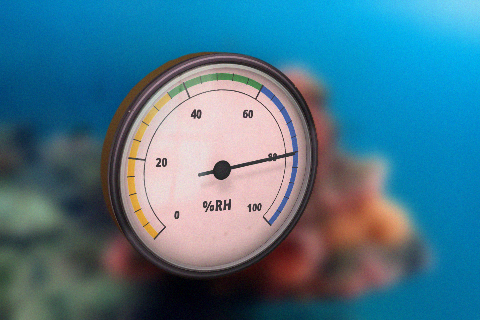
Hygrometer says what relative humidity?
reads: 80 %
